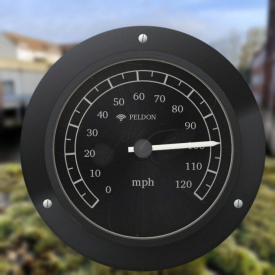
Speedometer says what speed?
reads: 100 mph
